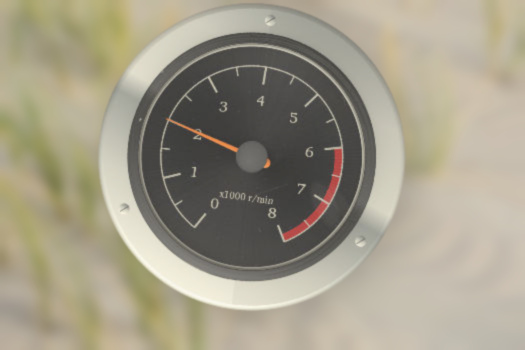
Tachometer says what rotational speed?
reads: 2000 rpm
